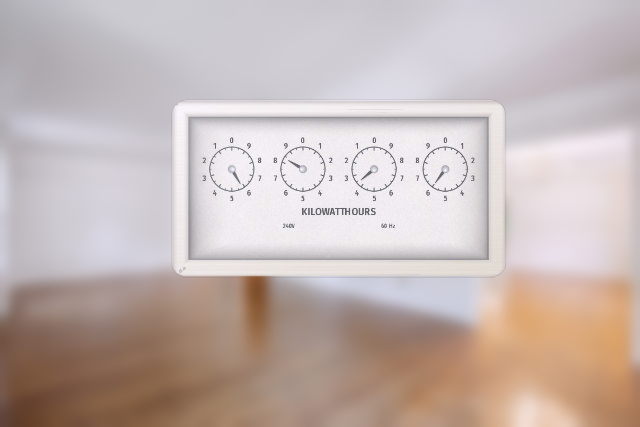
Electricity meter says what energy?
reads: 5836 kWh
